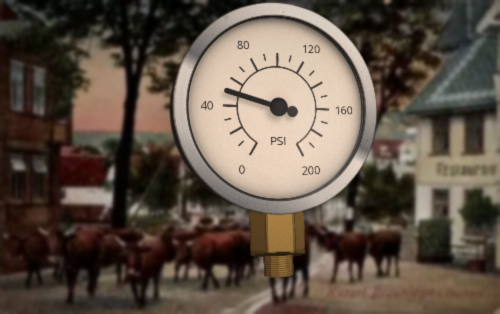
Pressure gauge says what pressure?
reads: 50 psi
